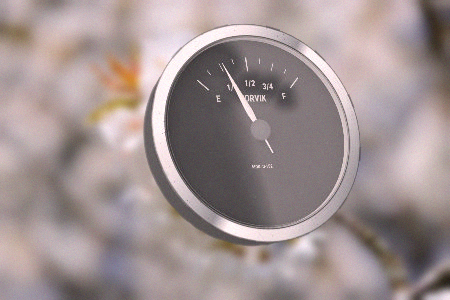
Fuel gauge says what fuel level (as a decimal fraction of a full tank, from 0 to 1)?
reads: 0.25
